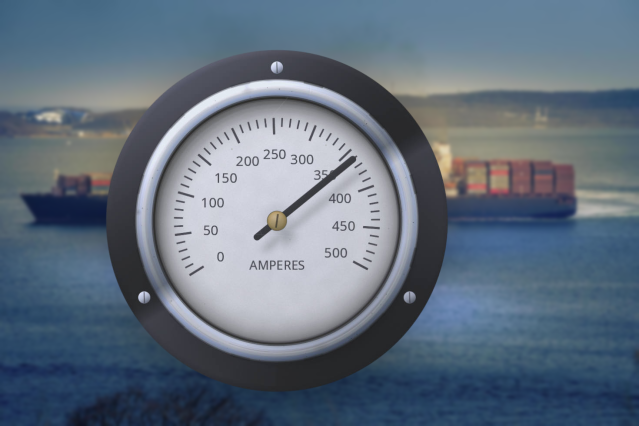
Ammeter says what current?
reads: 360 A
